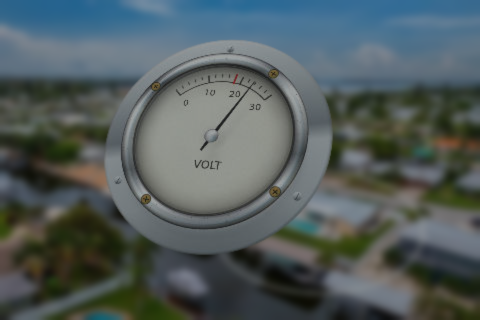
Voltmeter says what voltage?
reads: 24 V
